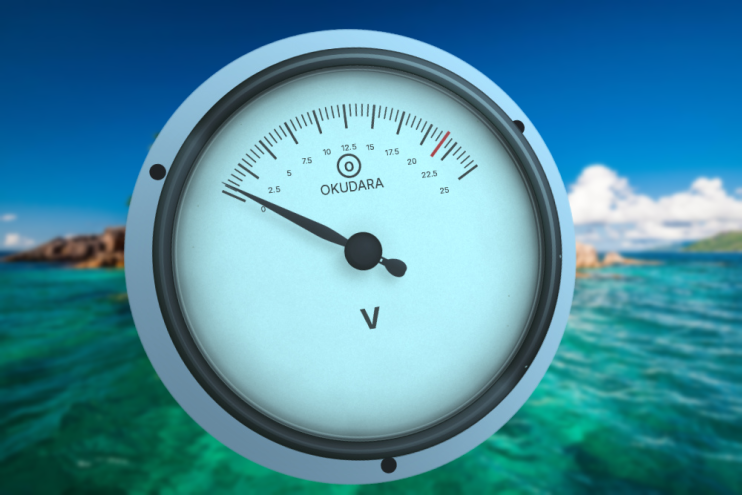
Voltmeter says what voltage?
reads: 0.5 V
